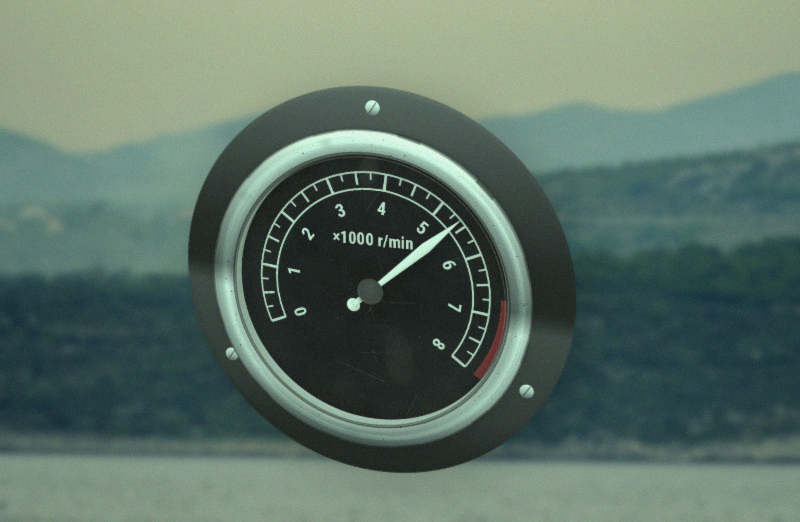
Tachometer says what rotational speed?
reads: 5375 rpm
